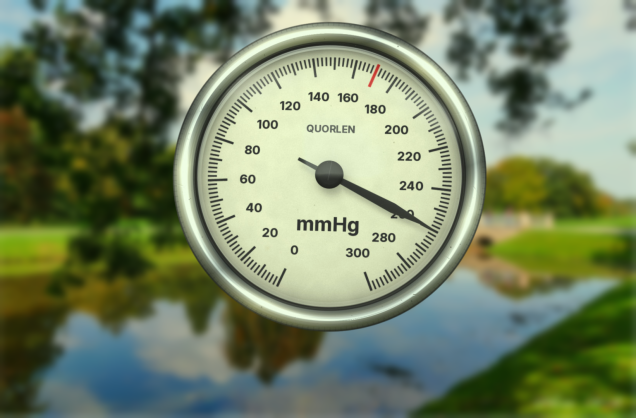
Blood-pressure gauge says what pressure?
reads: 260 mmHg
